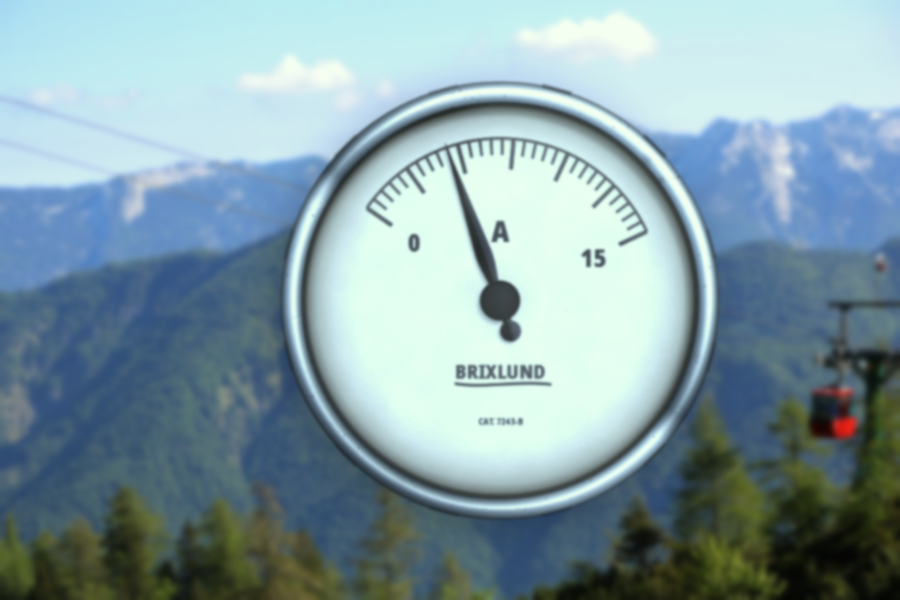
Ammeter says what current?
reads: 4.5 A
